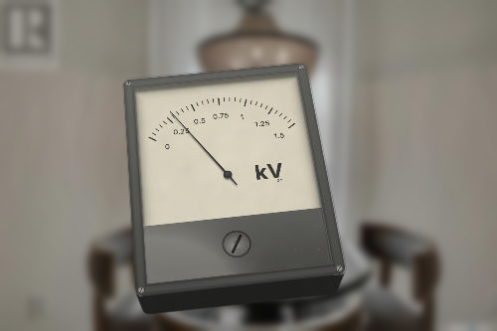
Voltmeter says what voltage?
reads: 0.3 kV
